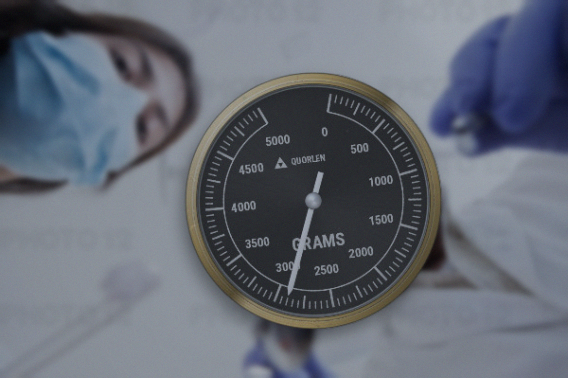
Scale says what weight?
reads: 2900 g
